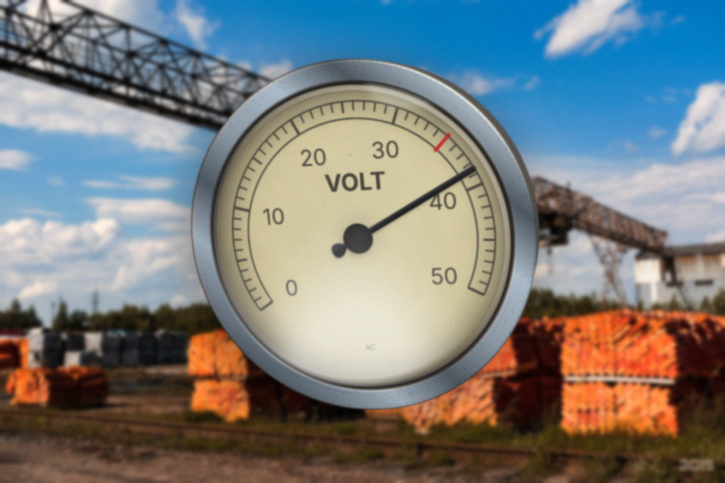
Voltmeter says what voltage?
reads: 38.5 V
